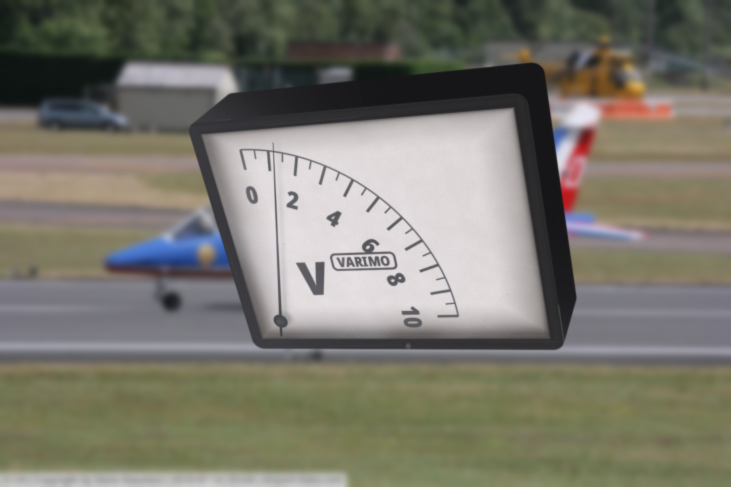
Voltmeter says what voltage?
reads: 1.25 V
